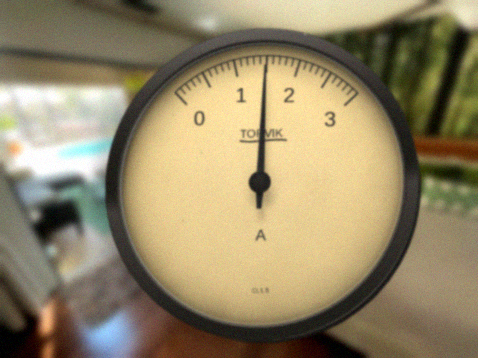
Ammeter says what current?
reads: 1.5 A
